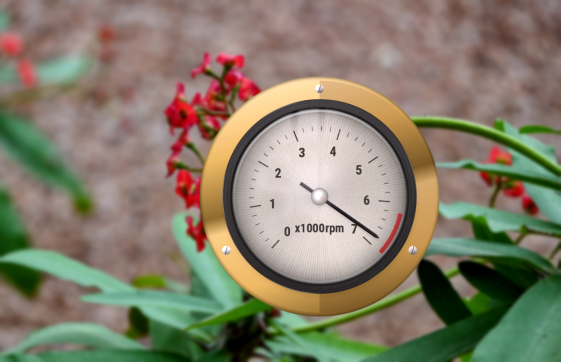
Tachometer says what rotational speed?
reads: 6800 rpm
